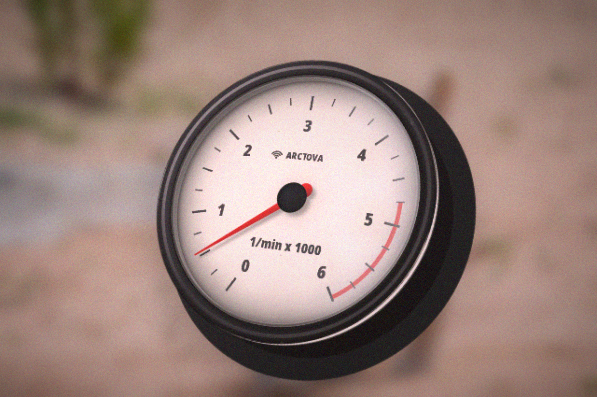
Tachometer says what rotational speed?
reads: 500 rpm
